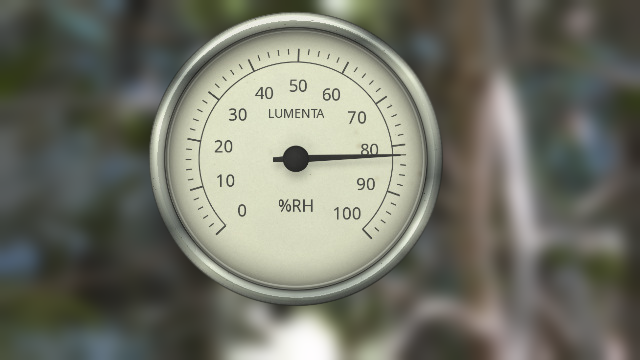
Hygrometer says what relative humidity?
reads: 82 %
